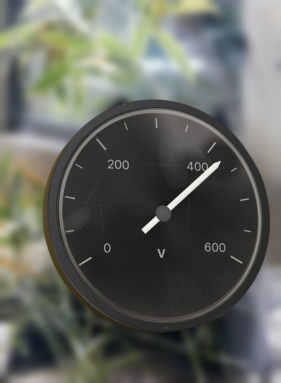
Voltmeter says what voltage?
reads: 425 V
